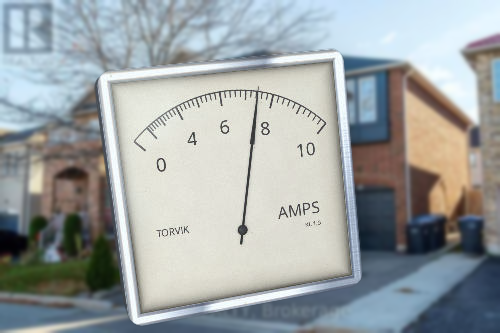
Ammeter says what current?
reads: 7.4 A
